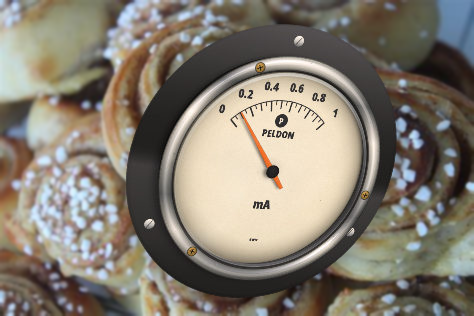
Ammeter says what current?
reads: 0.1 mA
